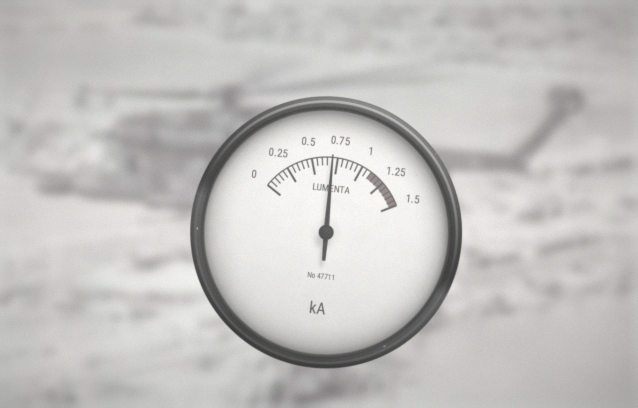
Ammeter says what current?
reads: 0.7 kA
